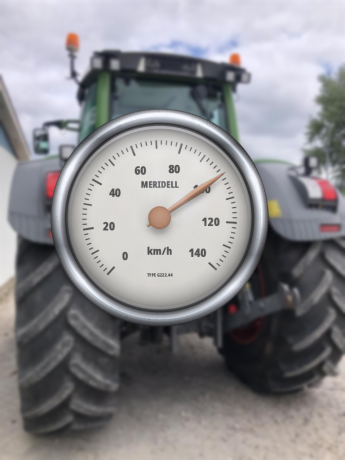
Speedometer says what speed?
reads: 100 km/h
